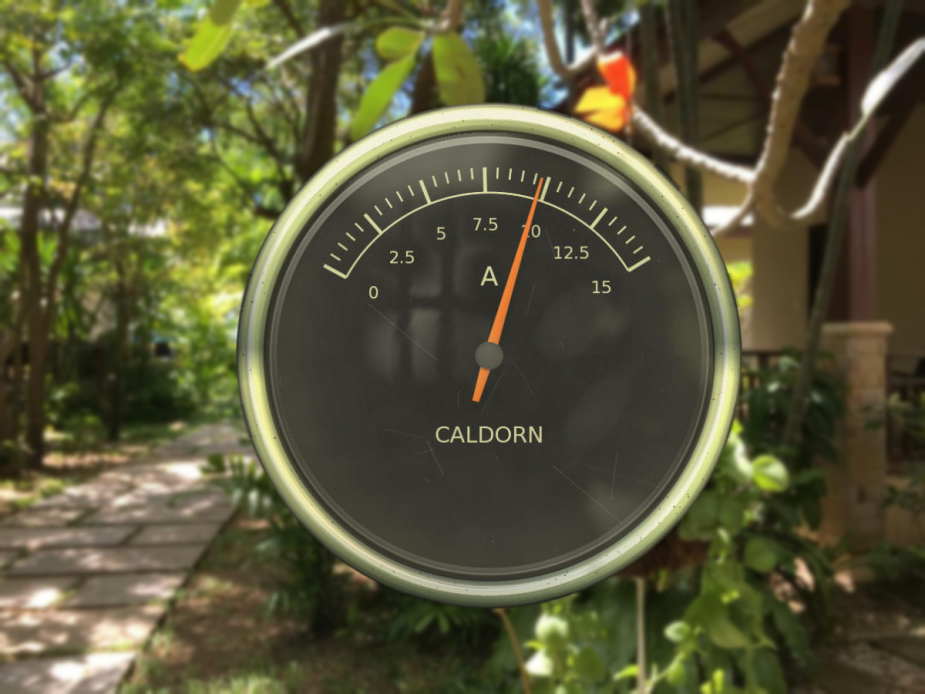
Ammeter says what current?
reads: 9.75 A
